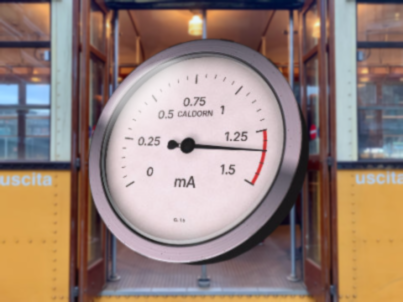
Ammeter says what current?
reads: 1.35 mA
